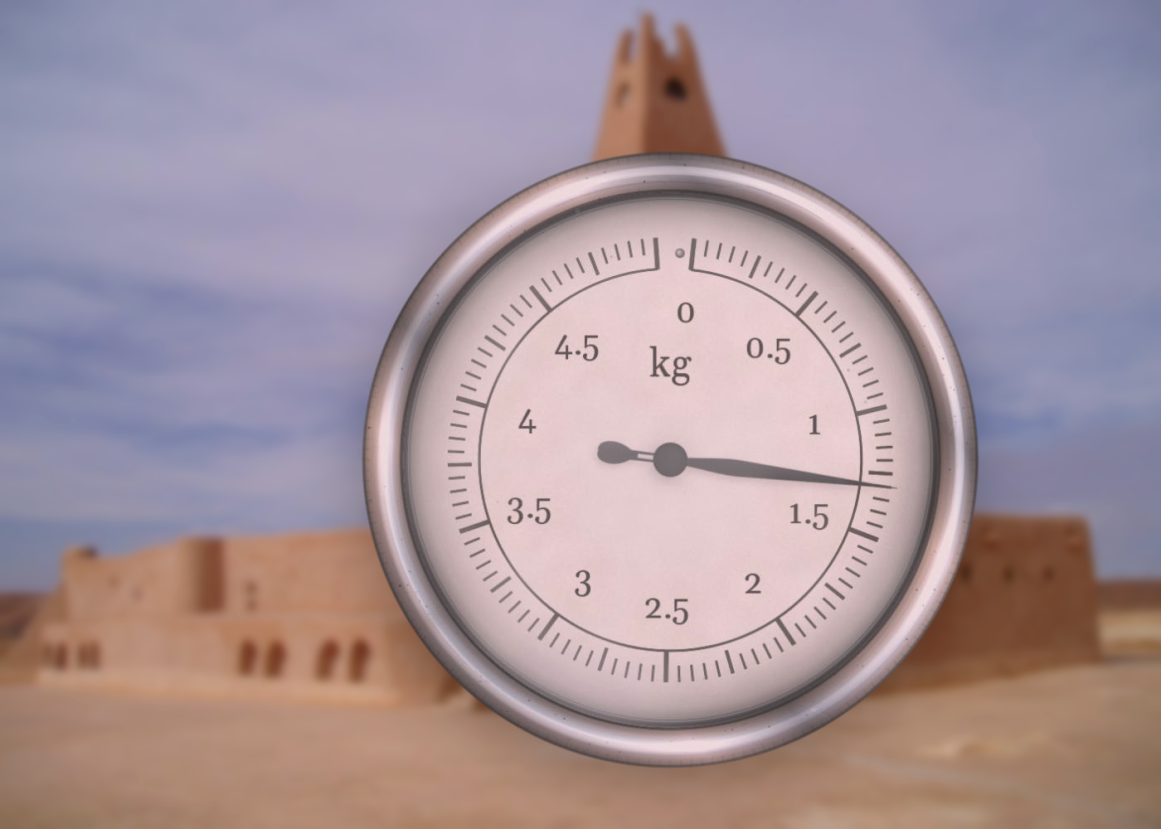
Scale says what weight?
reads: 1.3 kg
